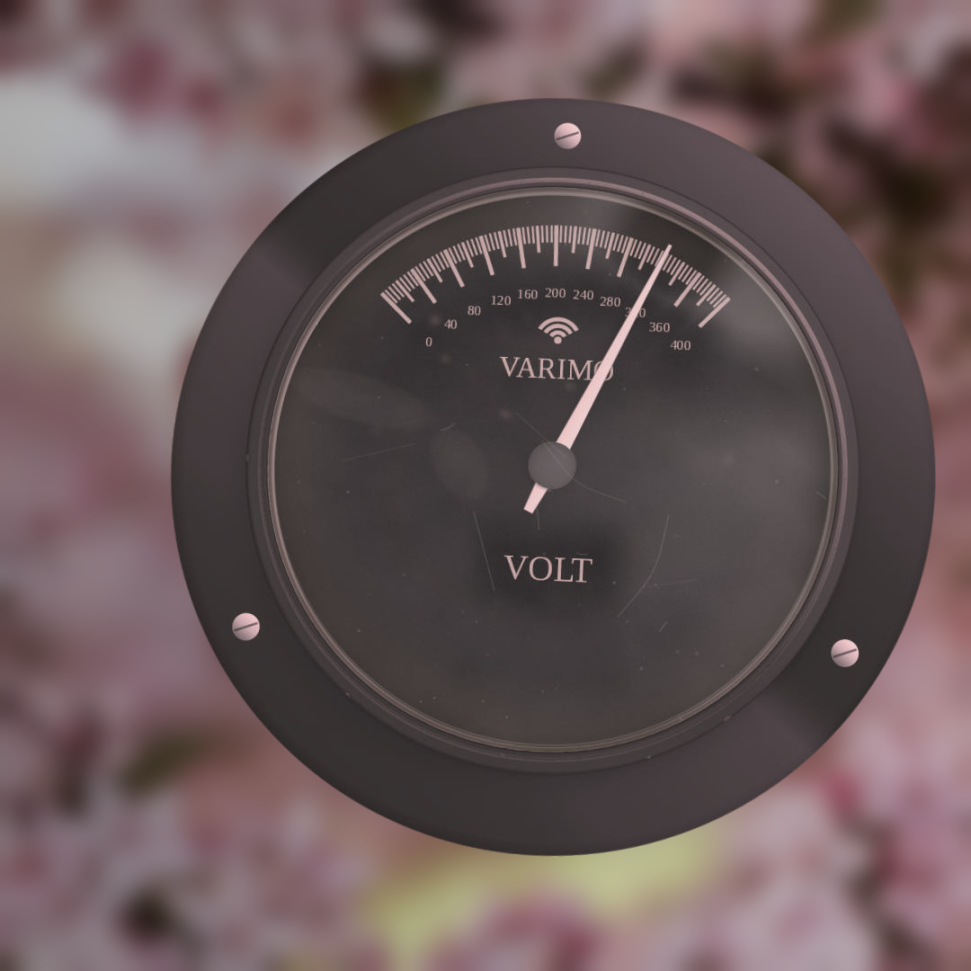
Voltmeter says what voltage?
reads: 320 V
